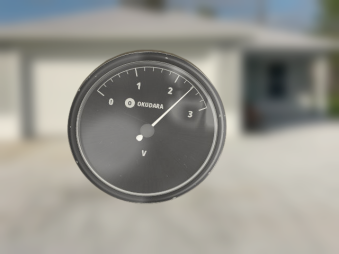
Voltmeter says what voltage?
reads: 2.4 V
